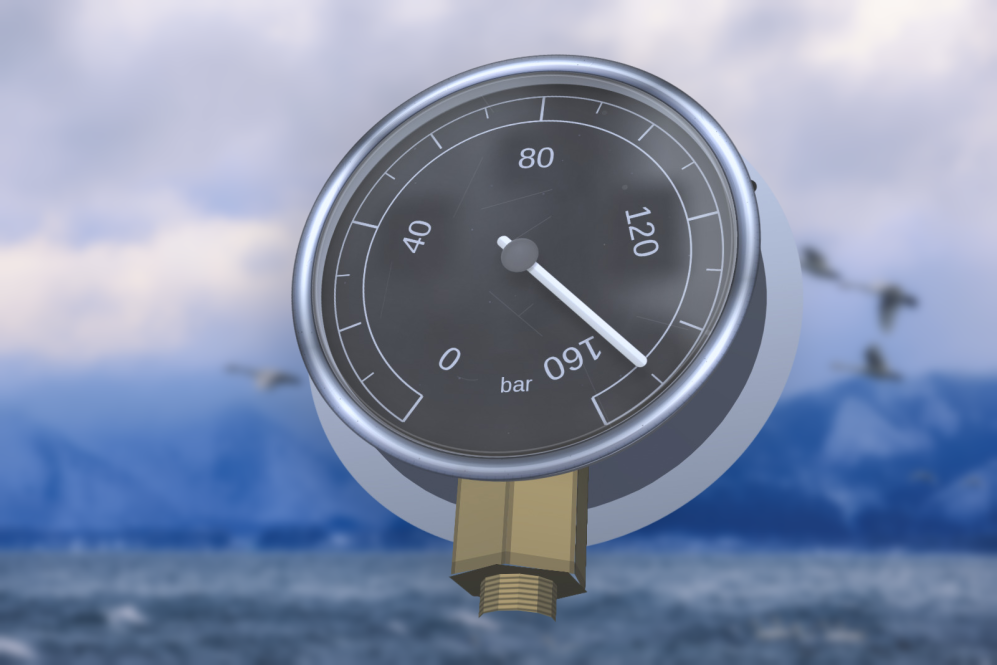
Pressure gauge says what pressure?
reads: 150 bar
